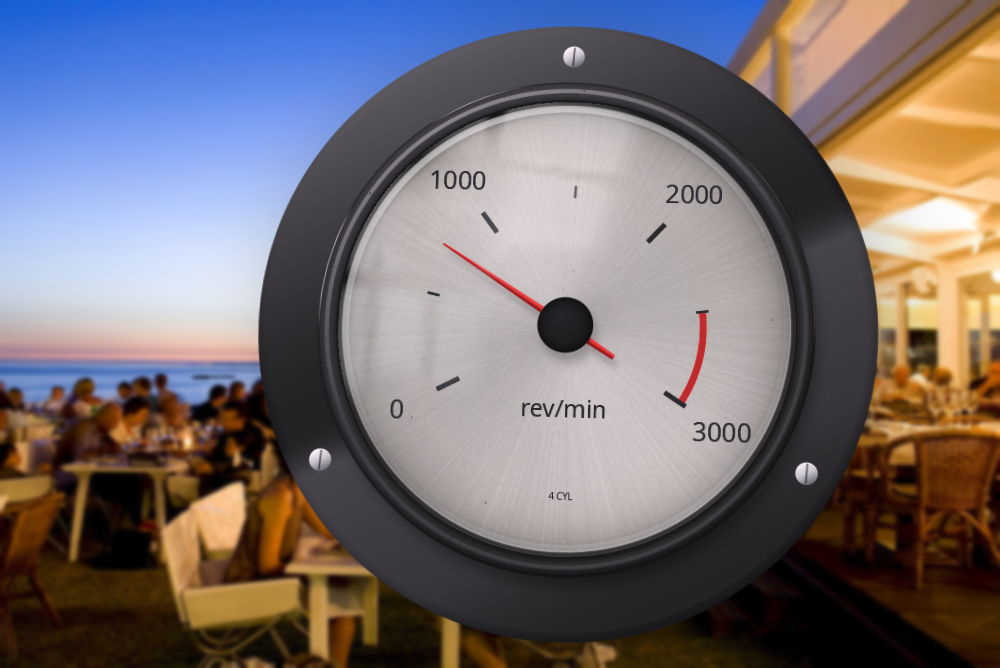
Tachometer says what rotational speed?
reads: 750 rpm
